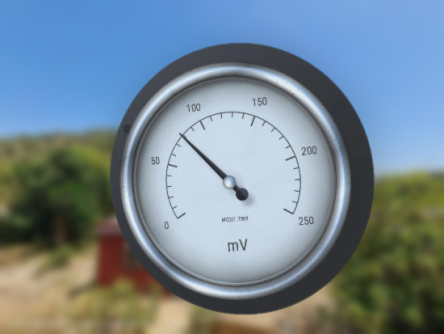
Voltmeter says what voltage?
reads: 80 mV
